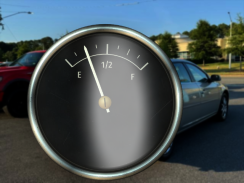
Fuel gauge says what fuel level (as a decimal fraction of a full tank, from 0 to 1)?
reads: 0.25
